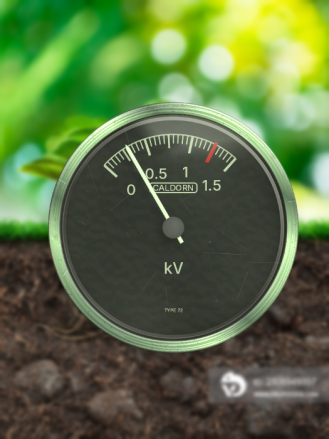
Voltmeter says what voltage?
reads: 0.3 kV
